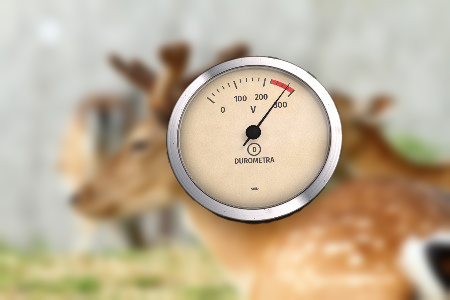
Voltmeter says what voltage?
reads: 280 V
